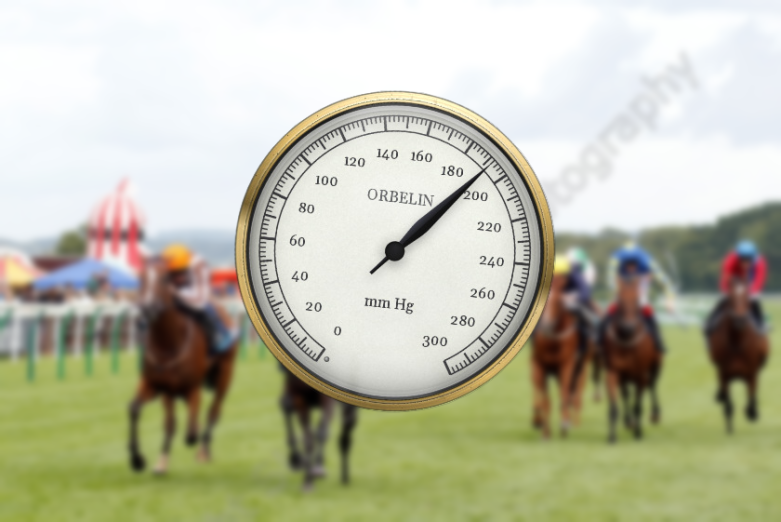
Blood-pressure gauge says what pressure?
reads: 192 mmHg
